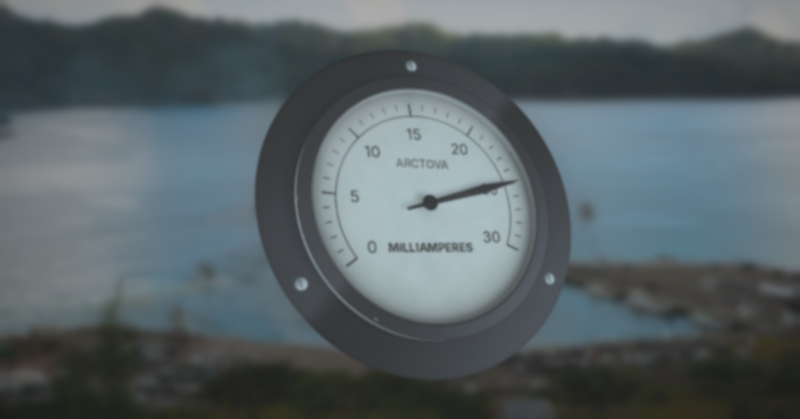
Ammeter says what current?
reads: 25 mA
